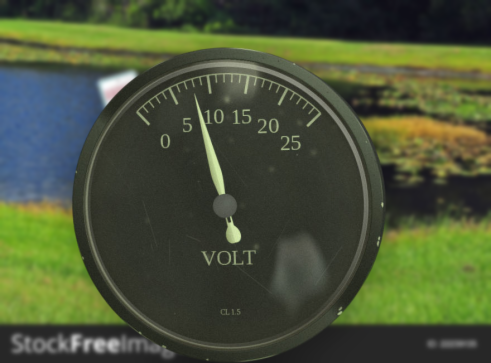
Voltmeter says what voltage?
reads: 8 V
